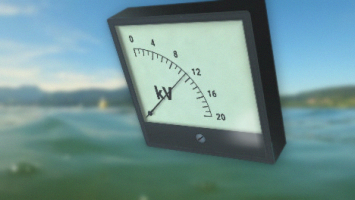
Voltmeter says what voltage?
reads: 11 kV
